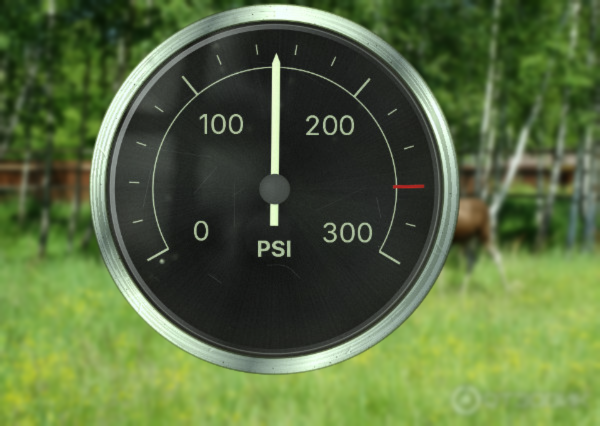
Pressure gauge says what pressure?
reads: 150 psi
